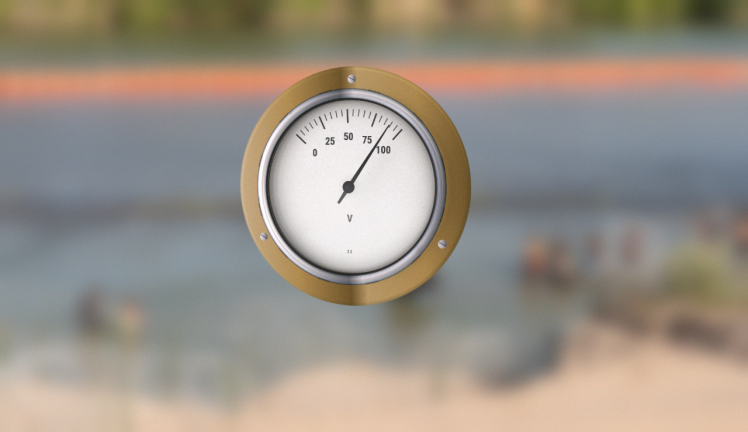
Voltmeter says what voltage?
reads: 90 V
